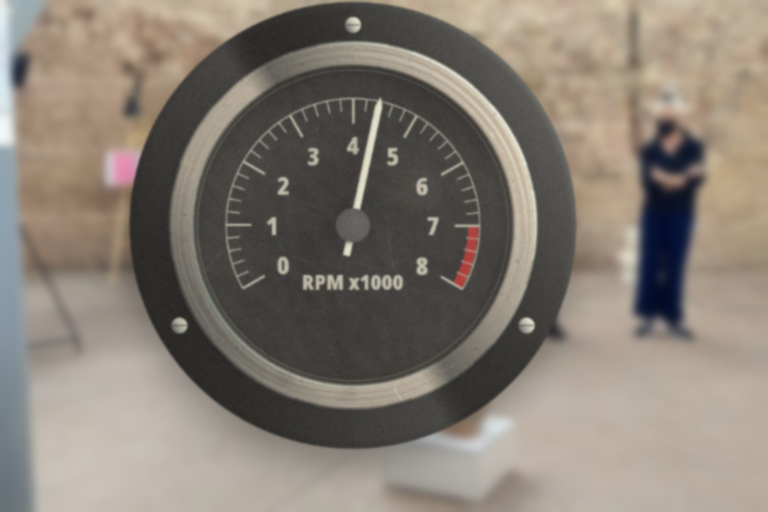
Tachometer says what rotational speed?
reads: 4400 rpm
